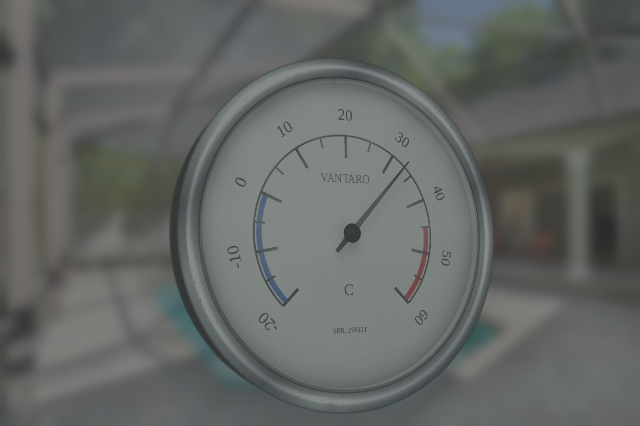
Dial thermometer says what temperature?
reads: 32.5 °C
